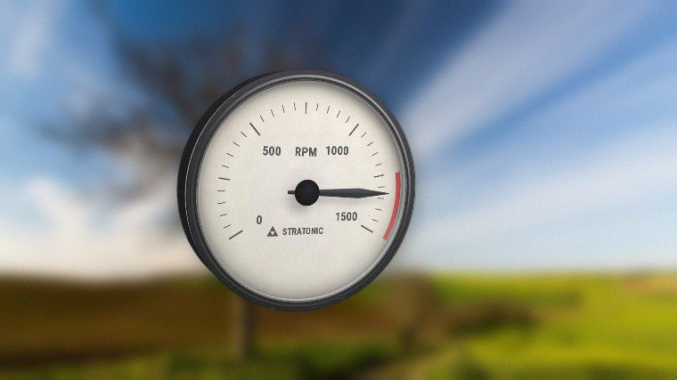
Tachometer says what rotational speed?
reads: 1325 rpm
